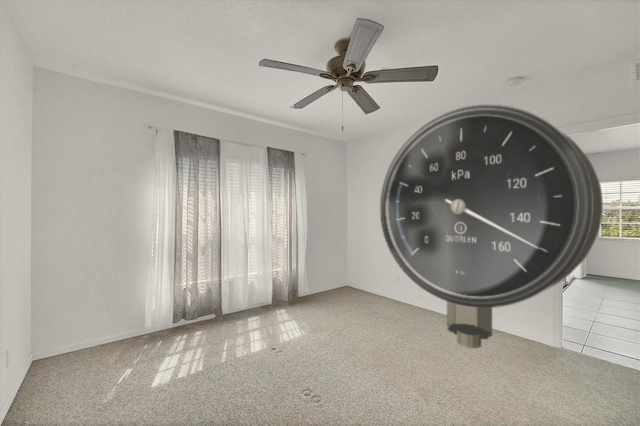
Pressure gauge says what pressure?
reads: 150 kPa
